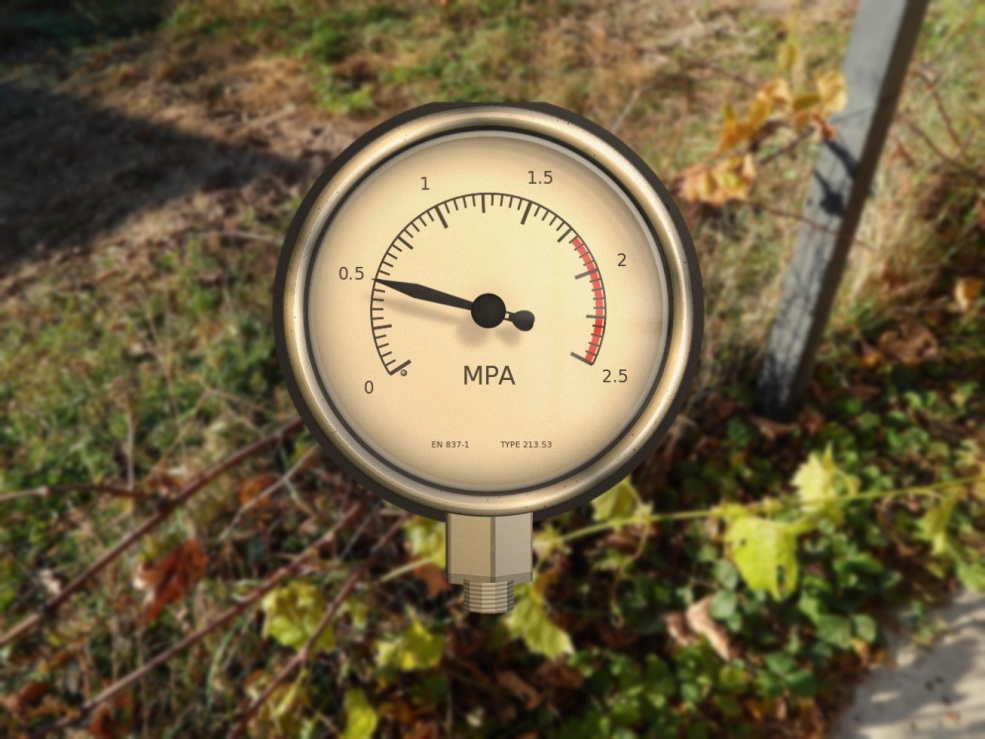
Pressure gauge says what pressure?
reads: 0.5 MPa
